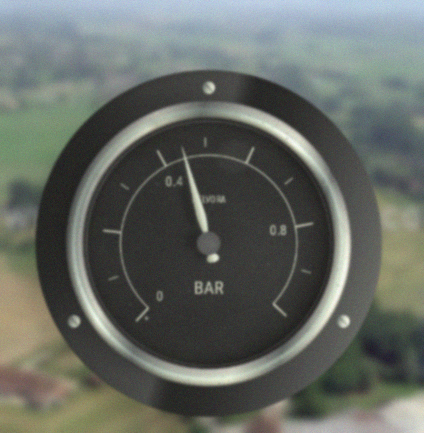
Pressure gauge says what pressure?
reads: 0.45 bar
